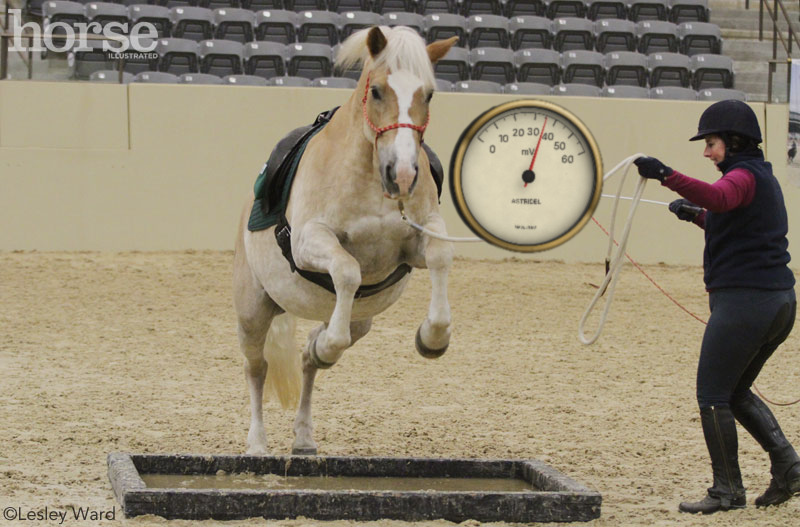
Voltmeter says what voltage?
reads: 35 mV
